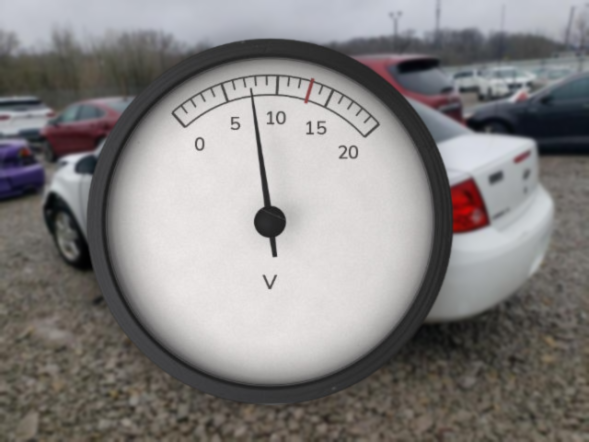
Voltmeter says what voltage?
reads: 7.5 V
